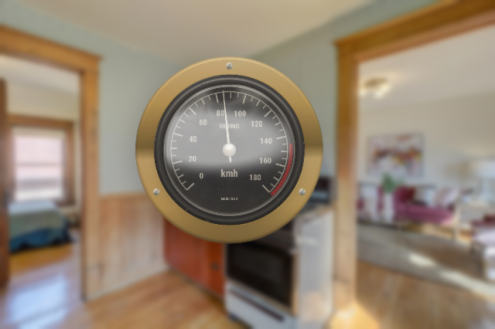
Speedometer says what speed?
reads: 85 km/h
